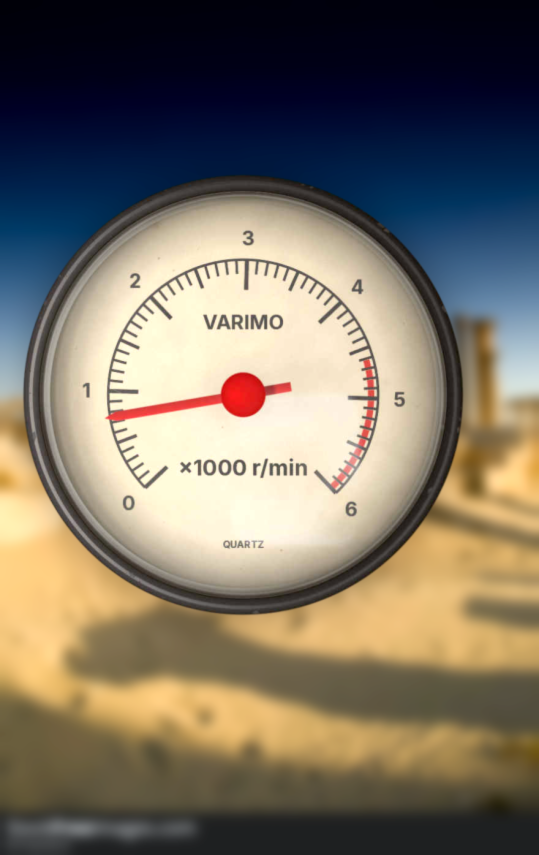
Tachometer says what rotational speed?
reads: 750 rpm
